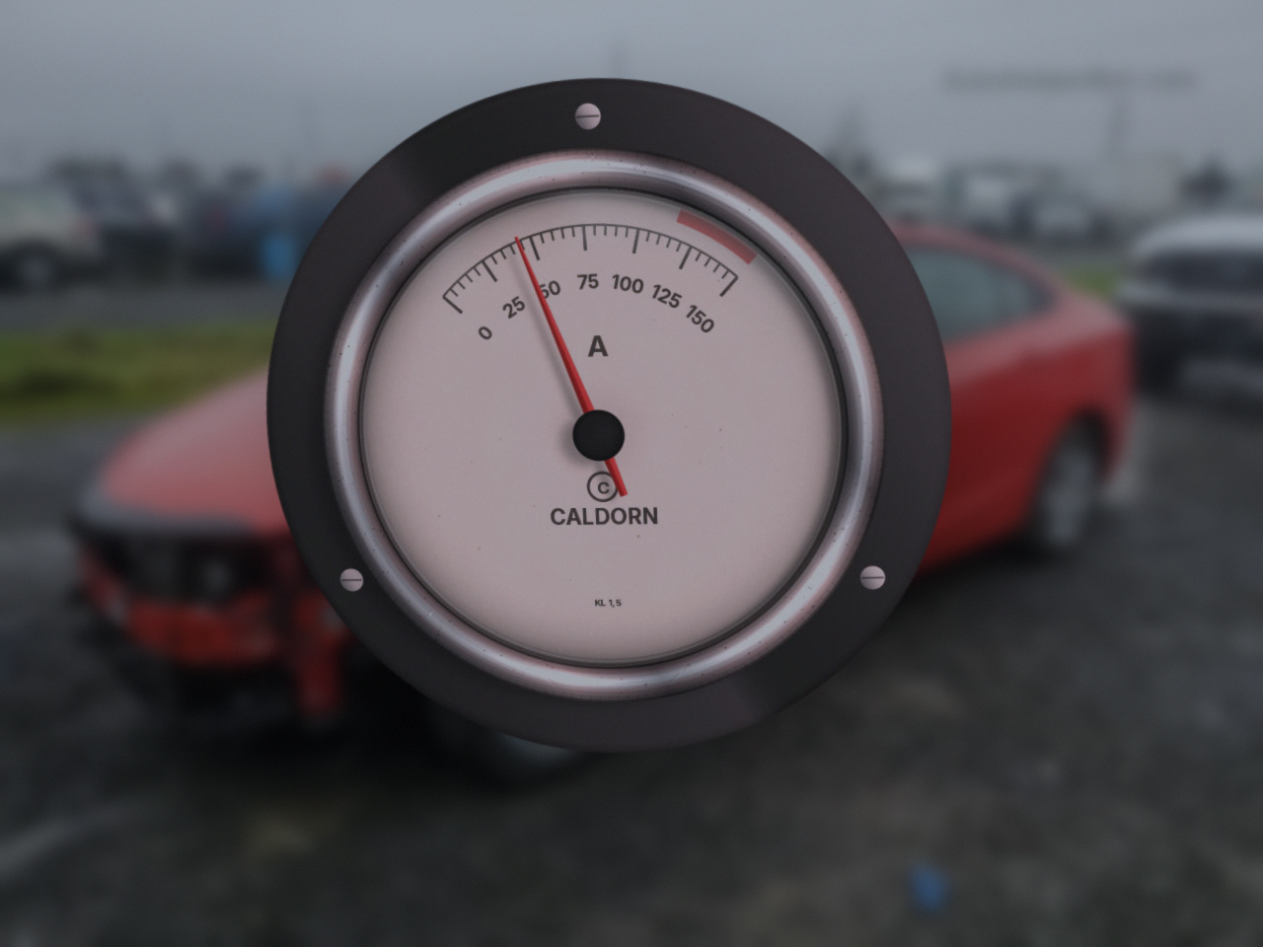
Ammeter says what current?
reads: 45 A
